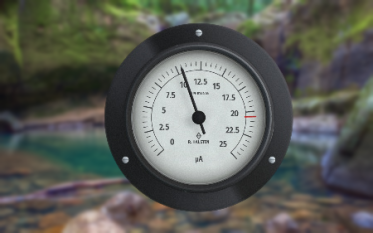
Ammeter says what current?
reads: 10.5 µA
